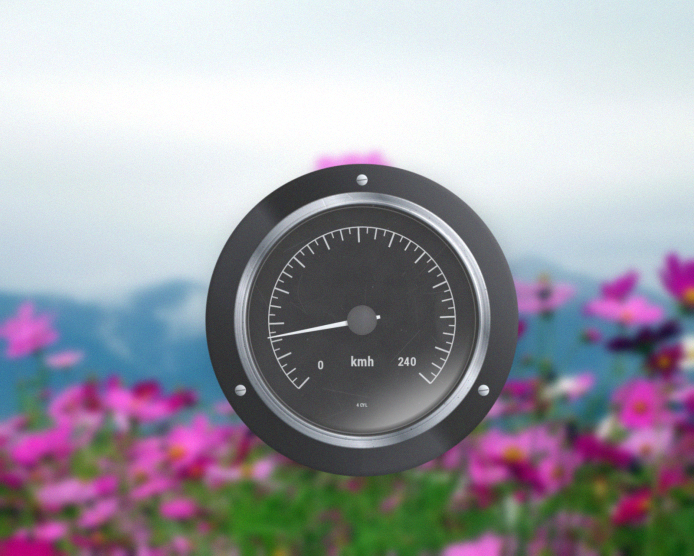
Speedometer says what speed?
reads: 32.5 km/h
